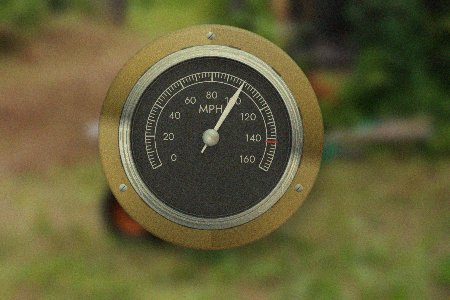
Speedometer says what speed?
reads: 100 mph
